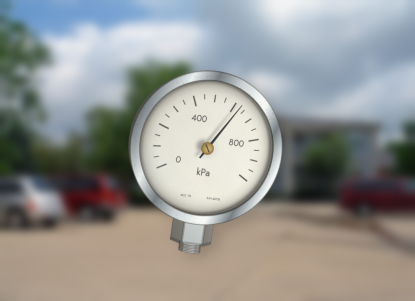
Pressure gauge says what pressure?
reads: 625 kPa
